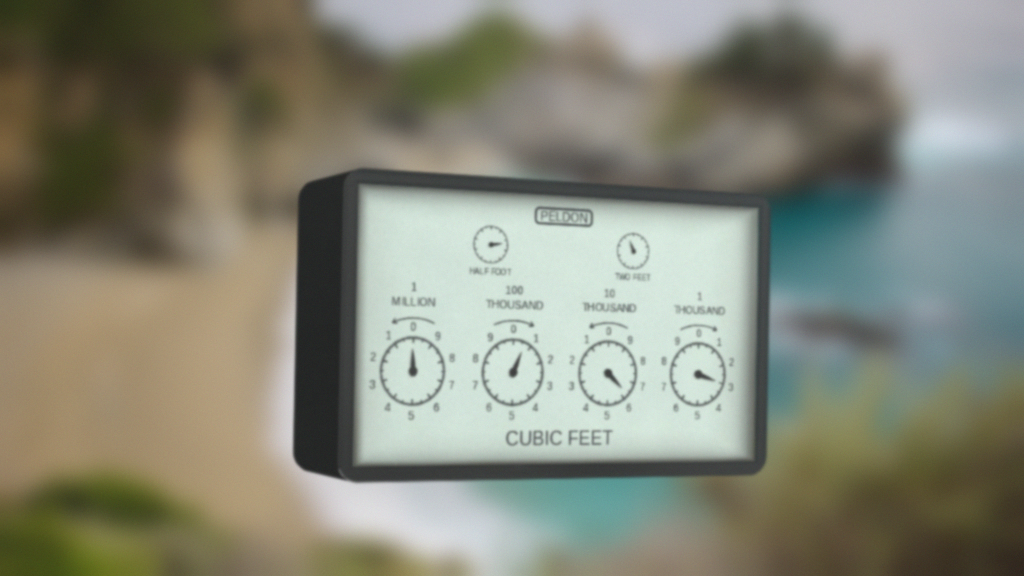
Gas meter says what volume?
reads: 6300 ft³
